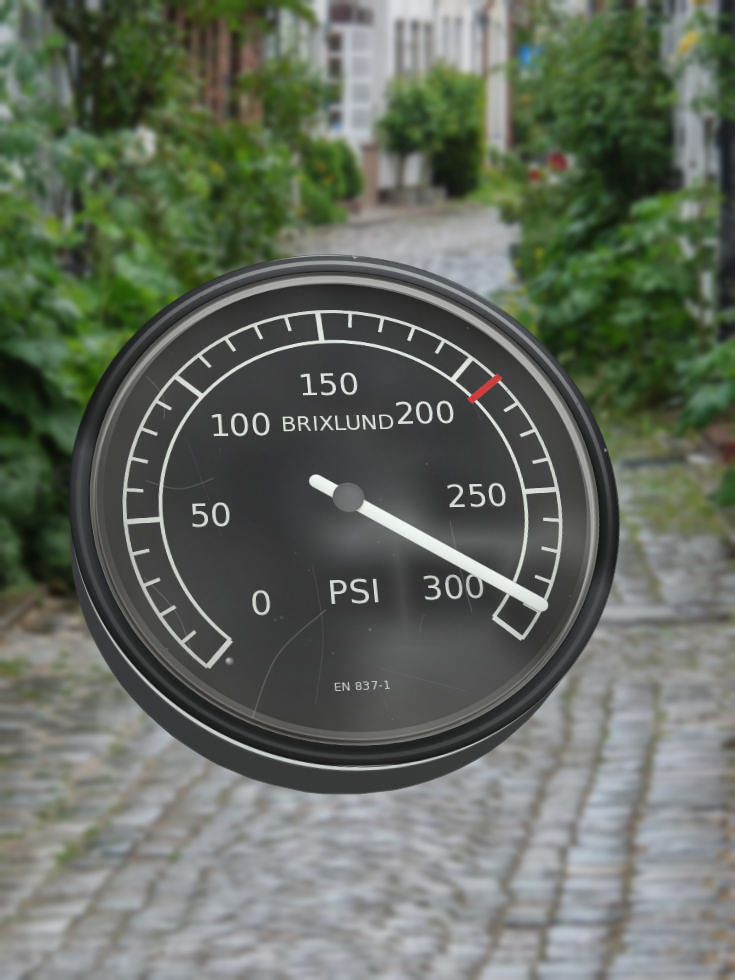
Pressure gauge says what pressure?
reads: 290 psi
